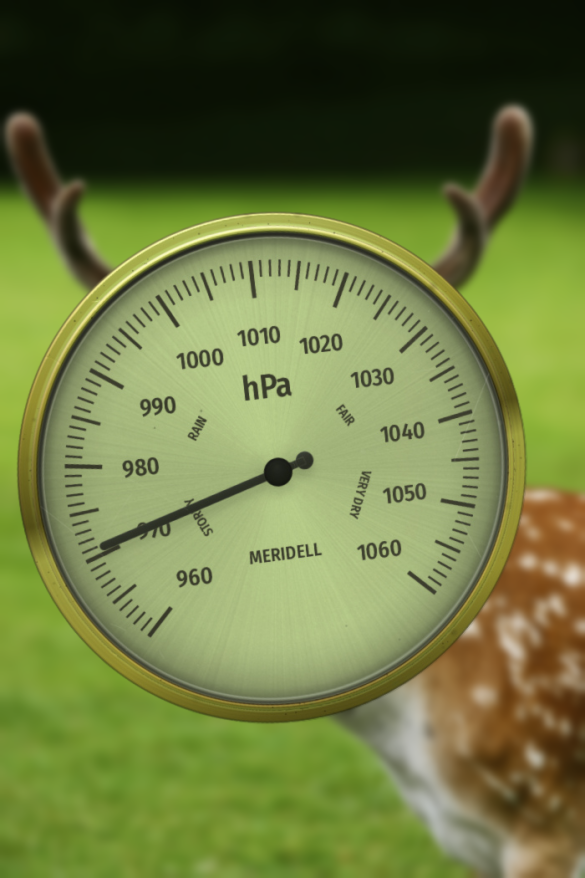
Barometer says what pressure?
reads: 971 hPa
